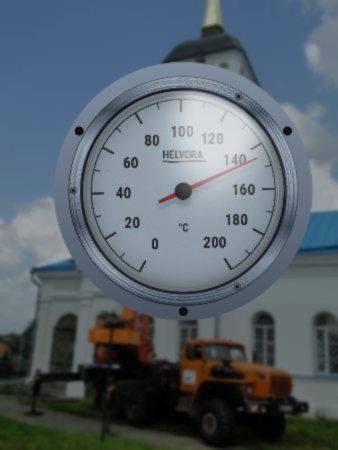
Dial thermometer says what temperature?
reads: 145 °C
